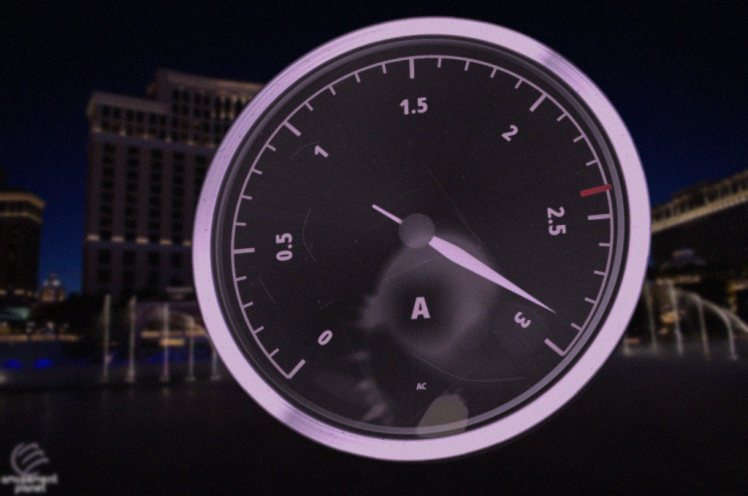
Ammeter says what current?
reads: 2.9 A
